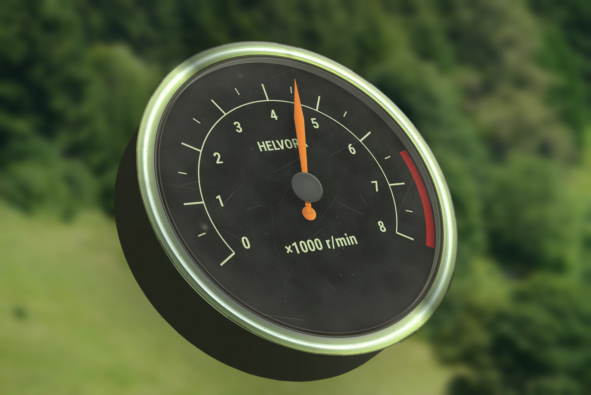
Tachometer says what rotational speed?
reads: 4500 rpm
